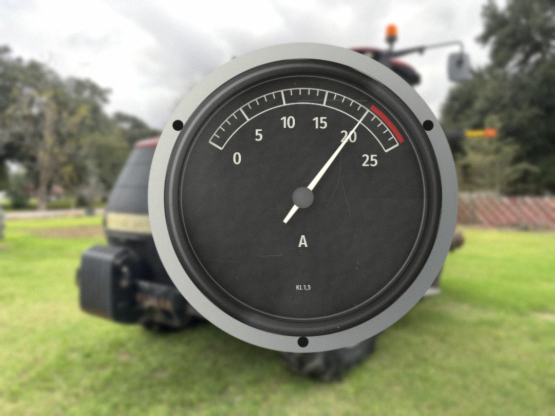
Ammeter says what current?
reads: 20 A
